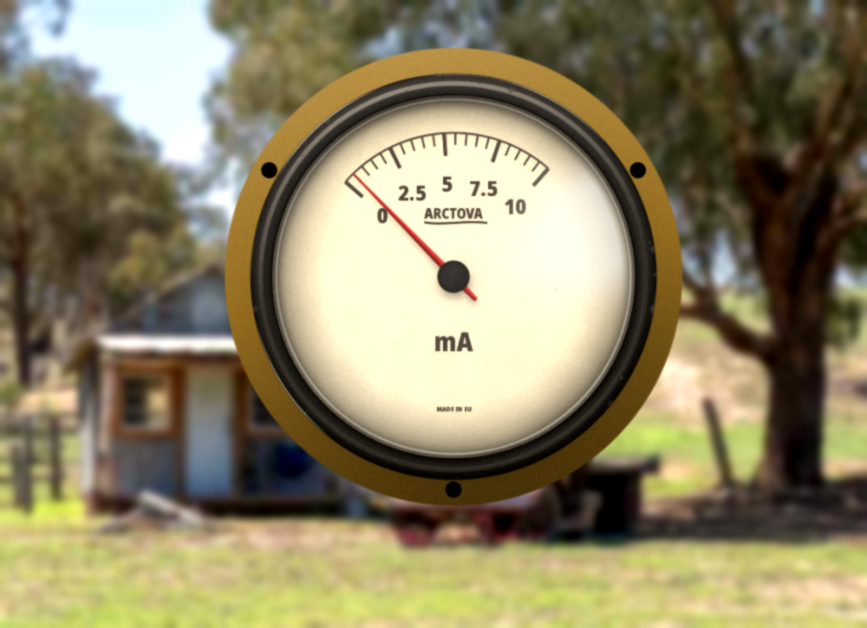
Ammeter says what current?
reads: 0.5 mA
